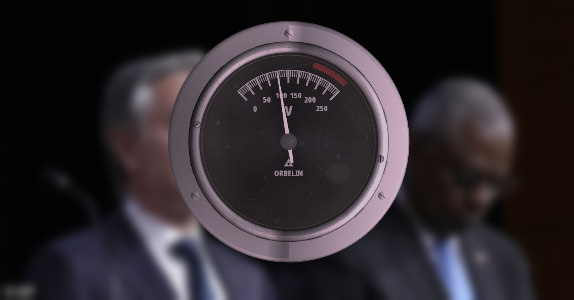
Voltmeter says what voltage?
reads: 100 V
